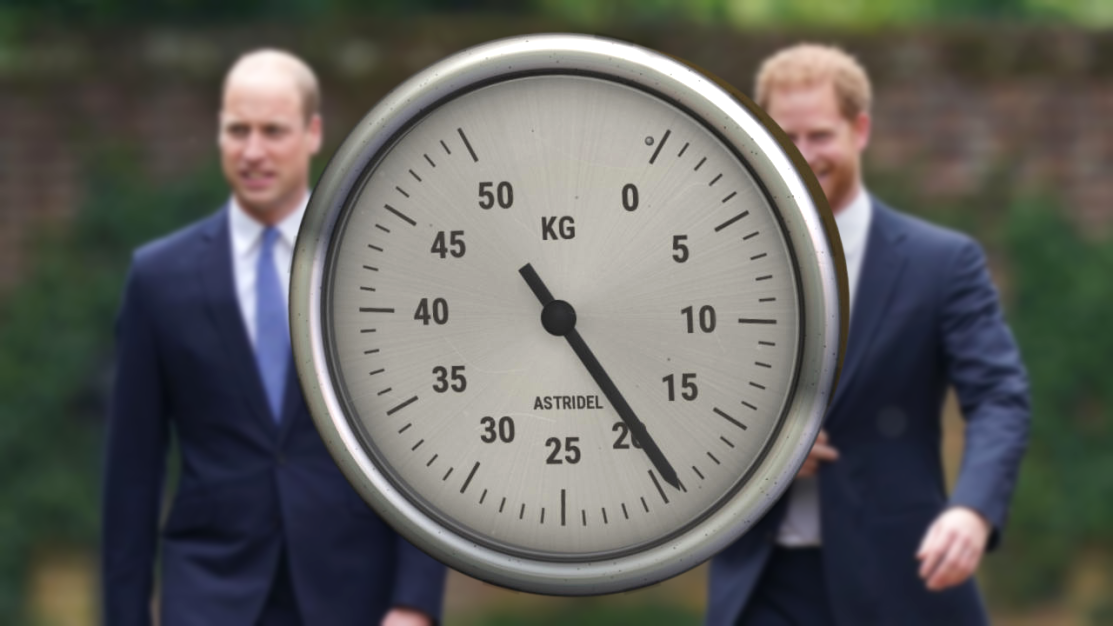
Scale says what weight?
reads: 19 kg
